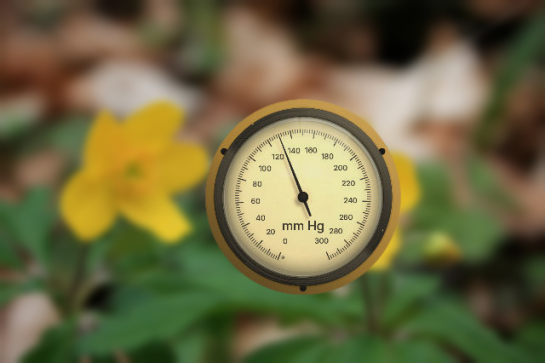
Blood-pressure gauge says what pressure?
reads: 130 mmHg
